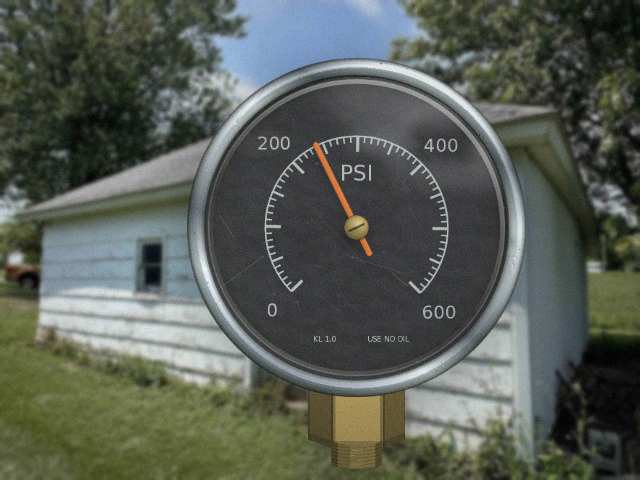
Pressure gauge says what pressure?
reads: 240 psi
